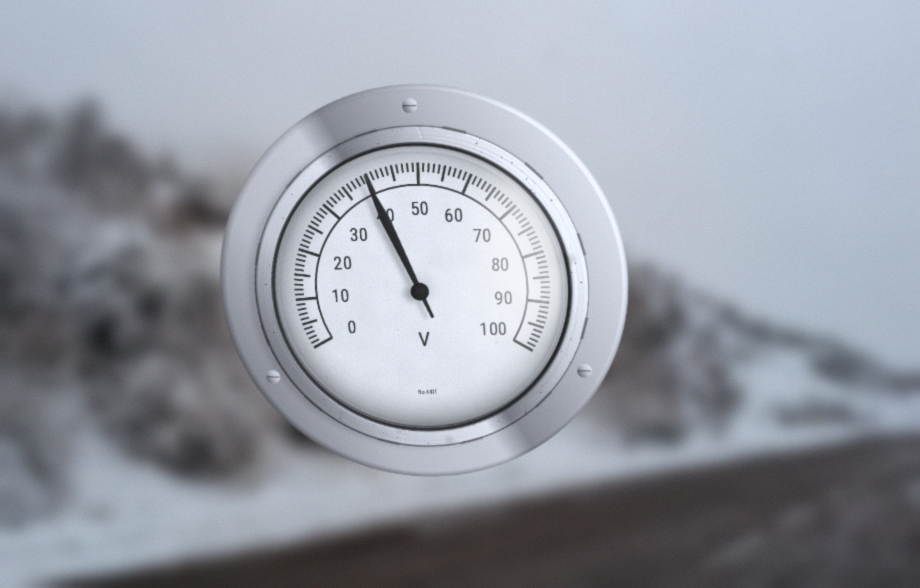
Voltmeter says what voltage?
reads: 40 V
